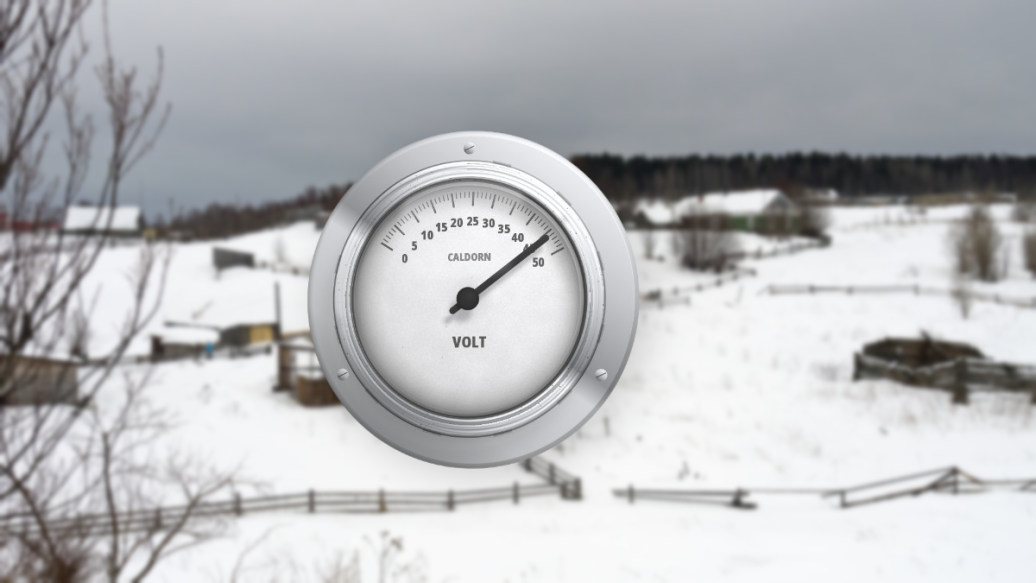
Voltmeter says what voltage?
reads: 46 V
